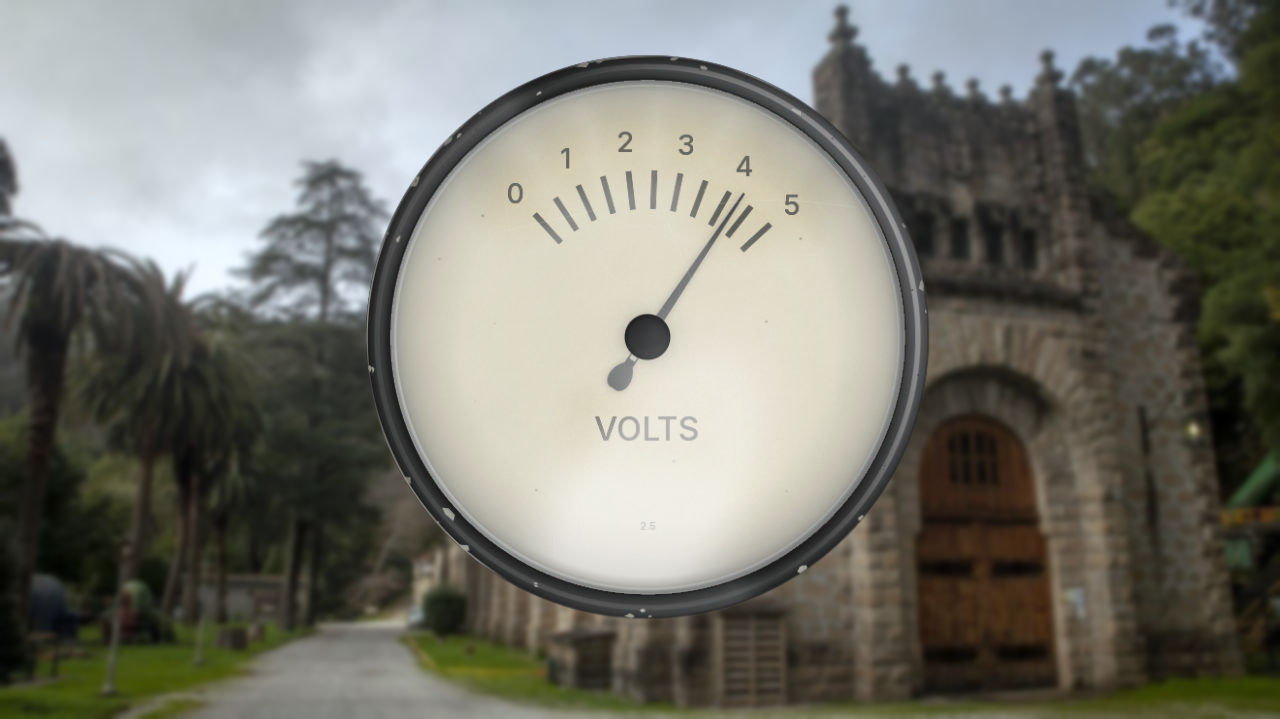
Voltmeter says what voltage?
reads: 4.25 V
